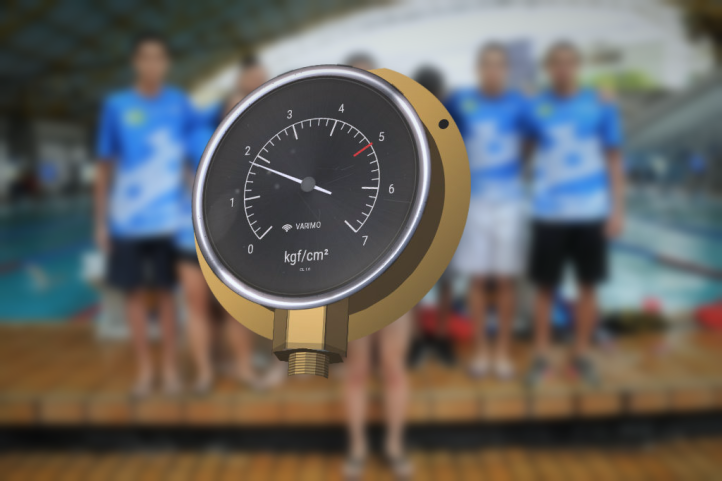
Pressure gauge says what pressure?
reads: 1.8 kg/cm²
